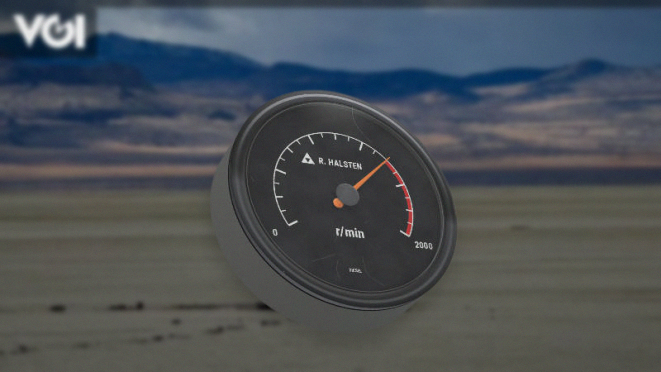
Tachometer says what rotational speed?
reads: 1400 rpm
